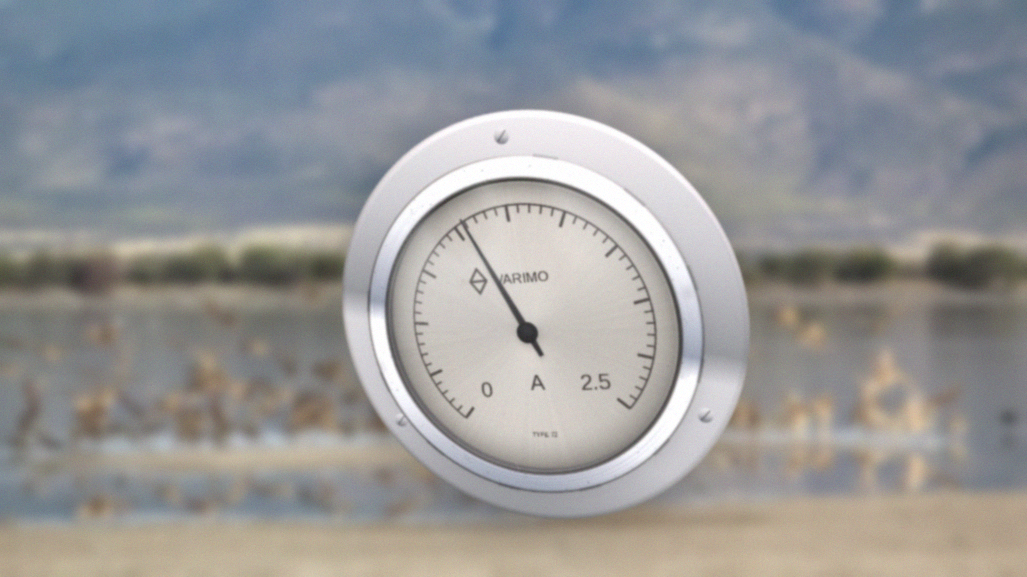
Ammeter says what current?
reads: 1.05 A
